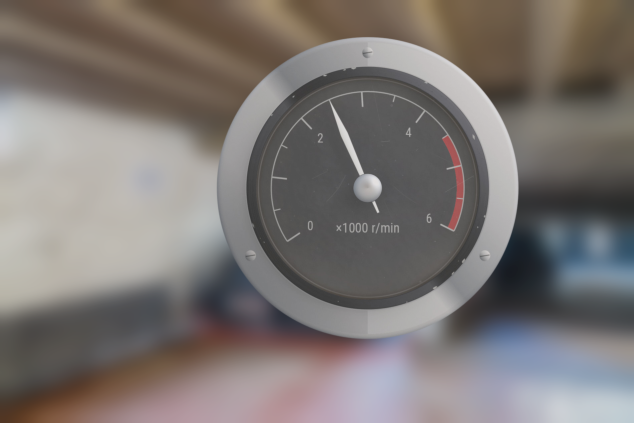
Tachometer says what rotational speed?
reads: 2500 rpm
